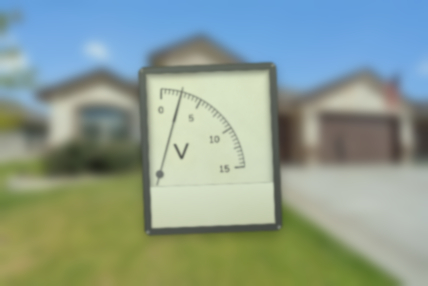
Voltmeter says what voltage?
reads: 2.5 V
